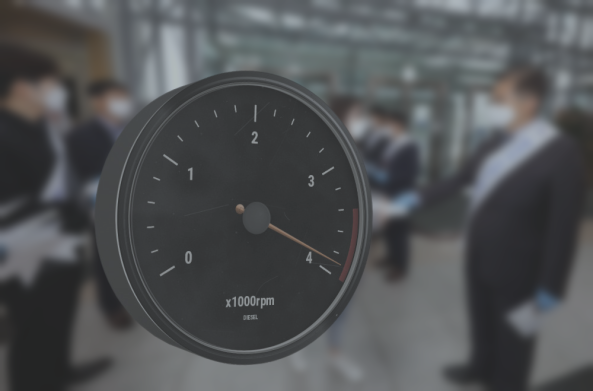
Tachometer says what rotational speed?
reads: 3900 rpm
